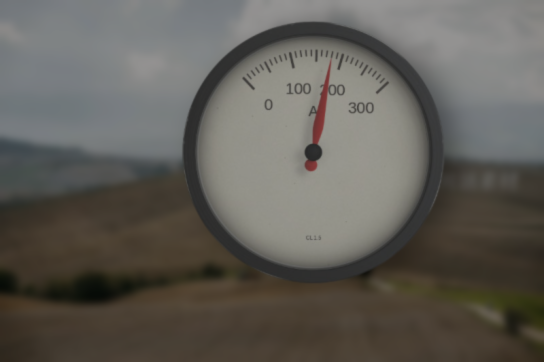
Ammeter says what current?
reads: 180 A
